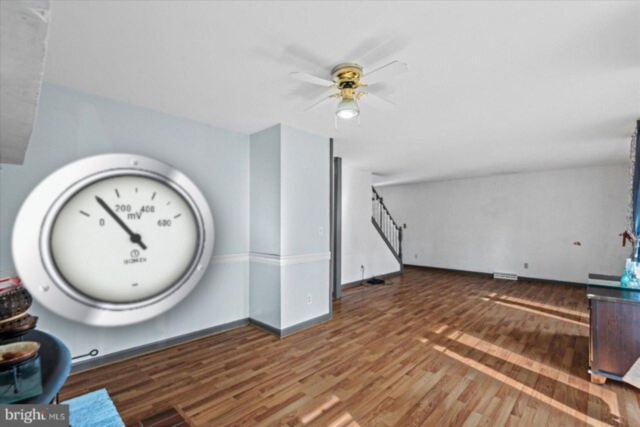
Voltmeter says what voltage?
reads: 100 mV
